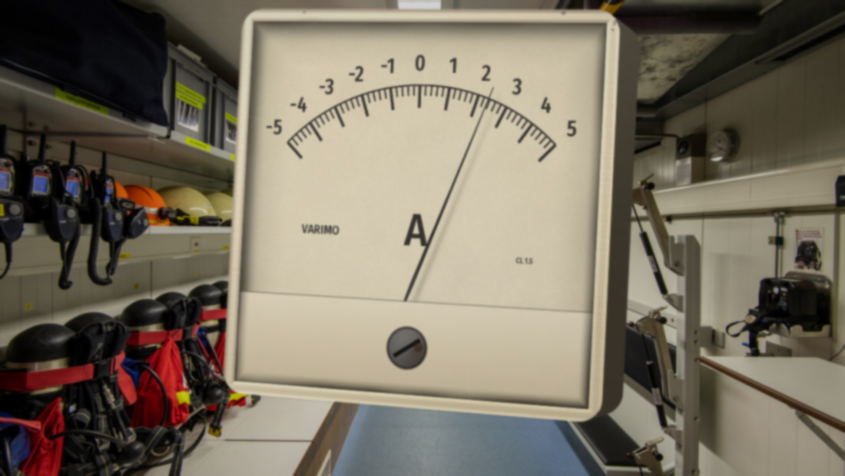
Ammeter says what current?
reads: 2.4 A
